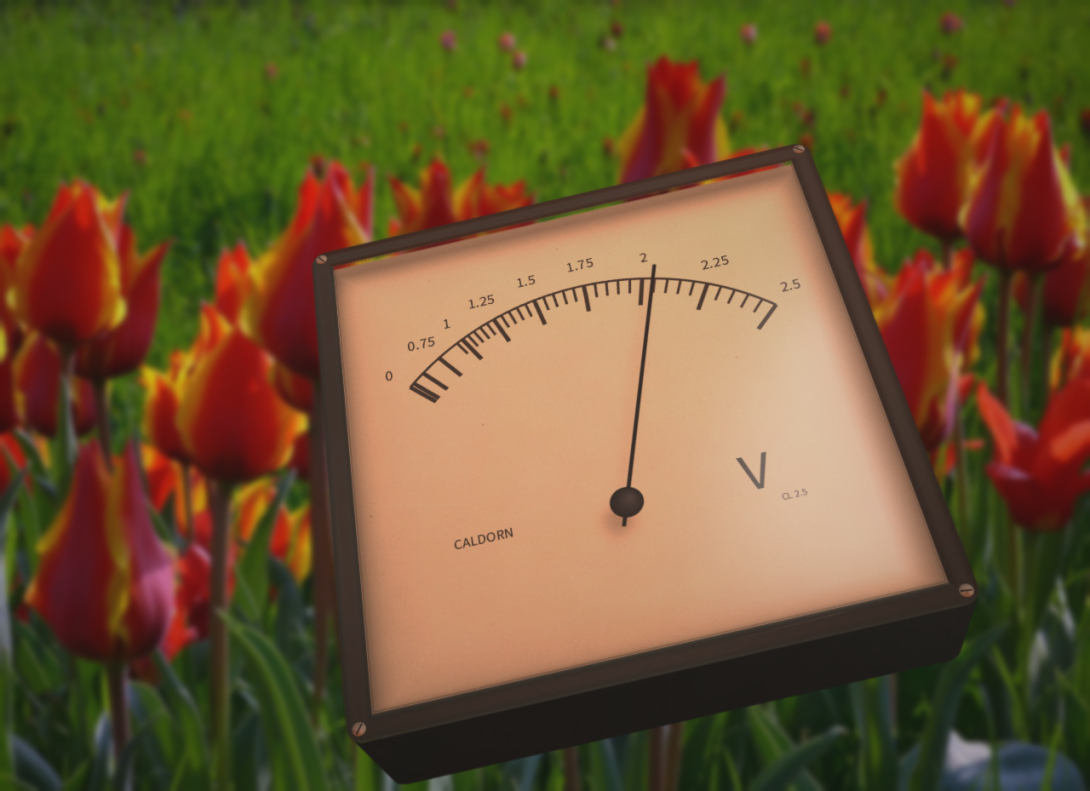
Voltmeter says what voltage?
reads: 2.05 V
